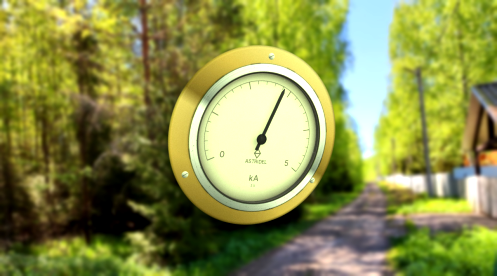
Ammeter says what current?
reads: 2.8 kA
